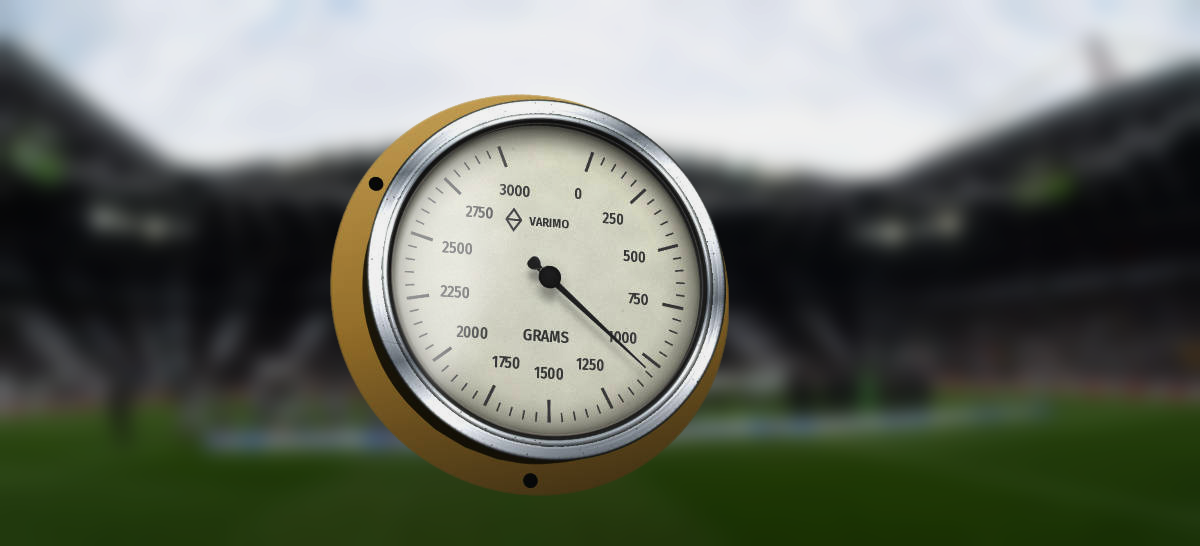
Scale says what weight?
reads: 1050 g
